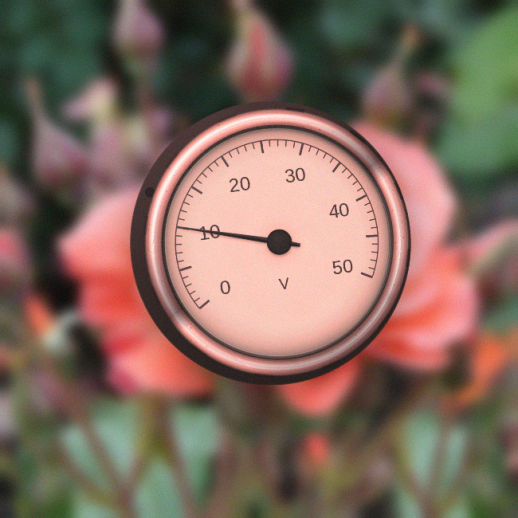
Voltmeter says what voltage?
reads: 10 V
